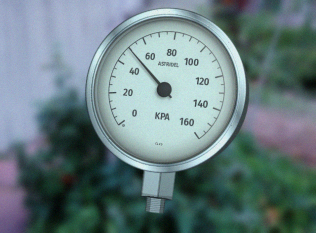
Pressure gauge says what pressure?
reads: 50 kPa
